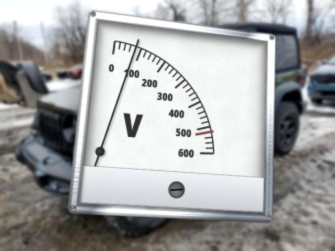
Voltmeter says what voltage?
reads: 80 V
